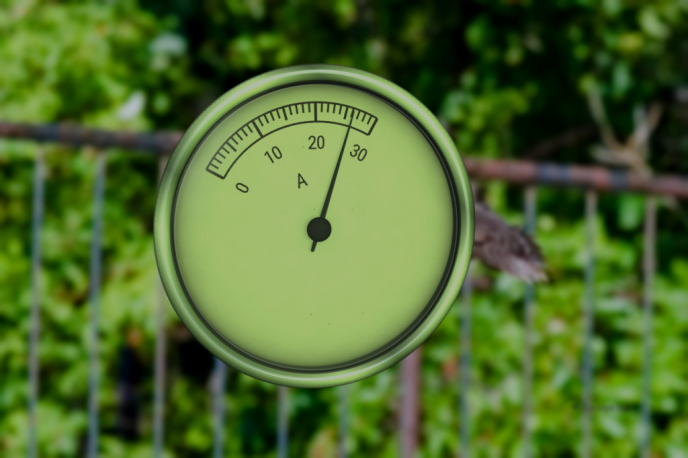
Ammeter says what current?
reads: 26 A
